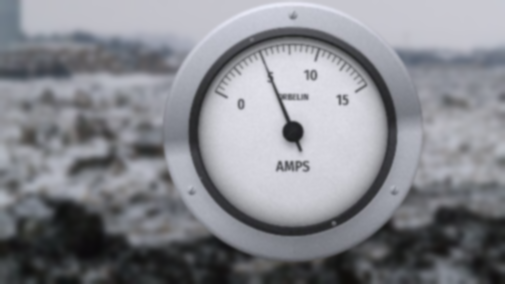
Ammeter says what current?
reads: 5 A
